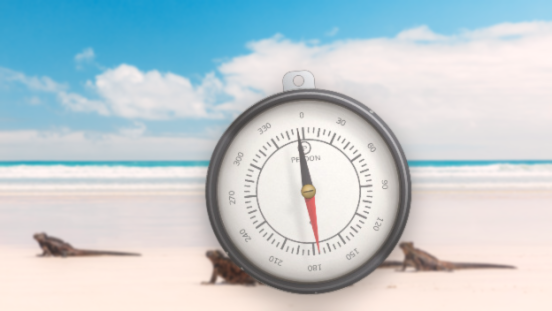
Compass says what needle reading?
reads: 175 °
